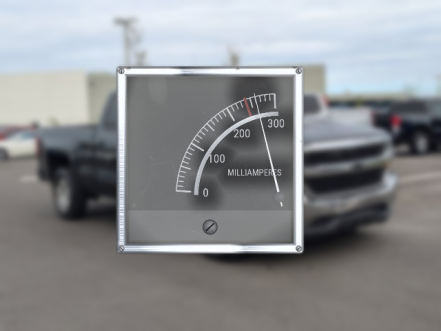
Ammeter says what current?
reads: 260 mA
